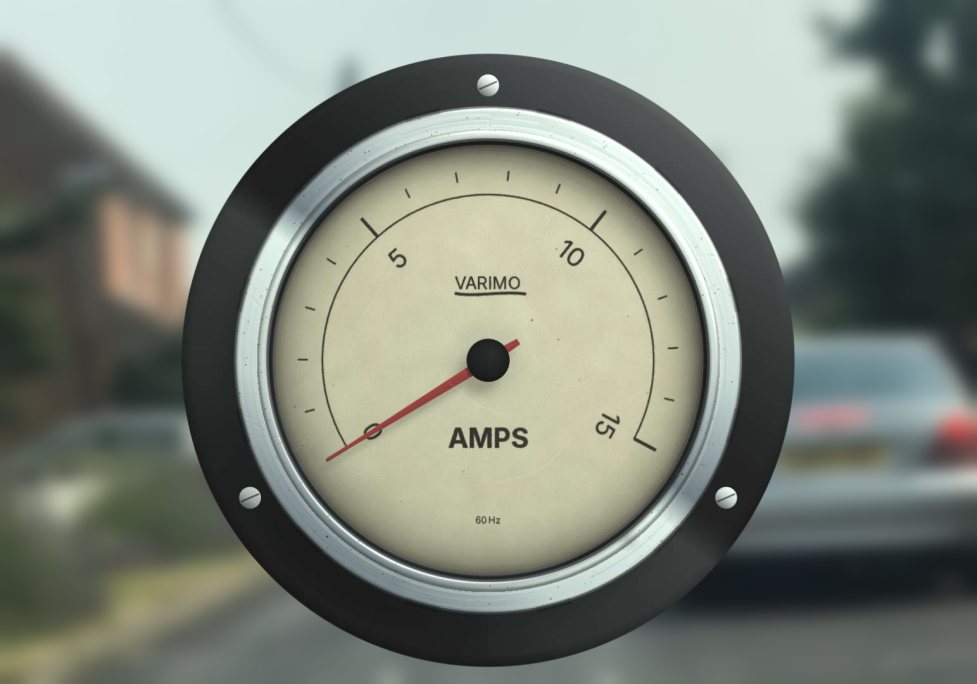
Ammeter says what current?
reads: 0 A
